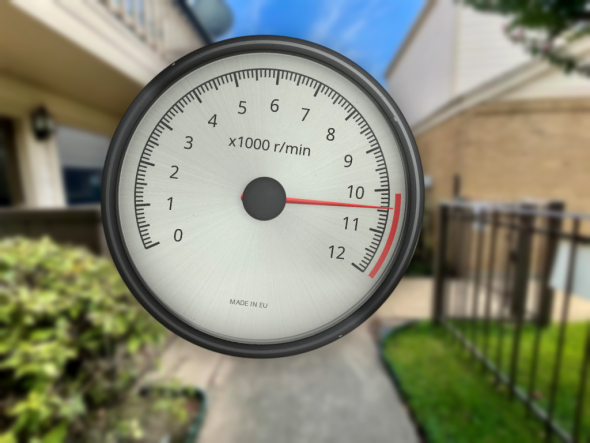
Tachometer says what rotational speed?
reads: 10400 rpm
